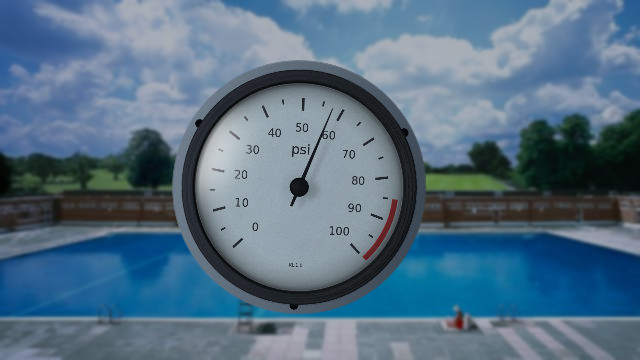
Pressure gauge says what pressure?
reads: 57.5 psi
